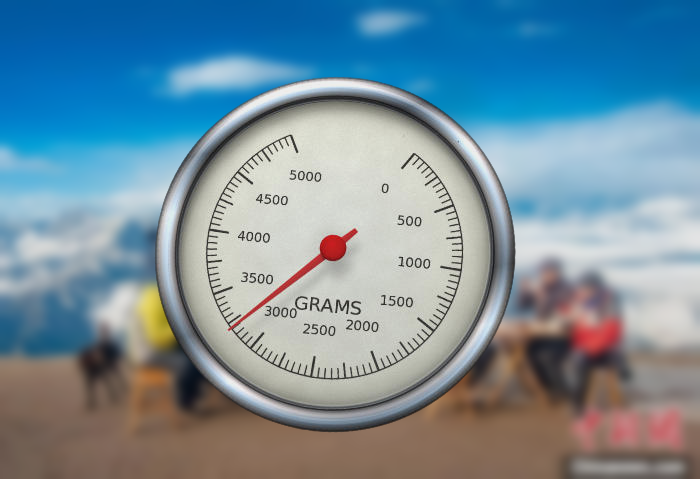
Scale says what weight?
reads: 3200 g
